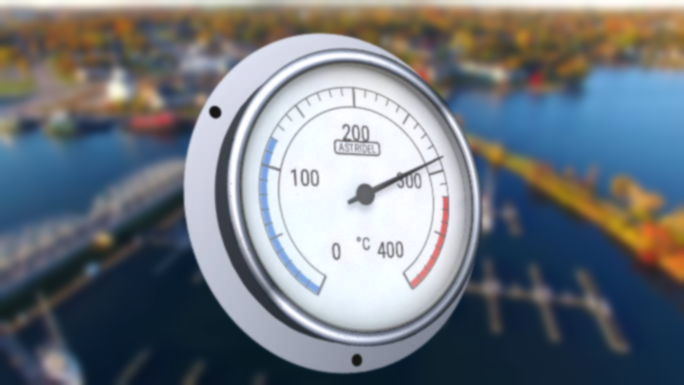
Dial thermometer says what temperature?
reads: 290 °C
